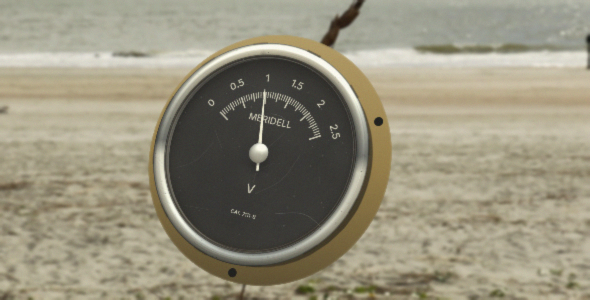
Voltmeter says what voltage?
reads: 1 V
